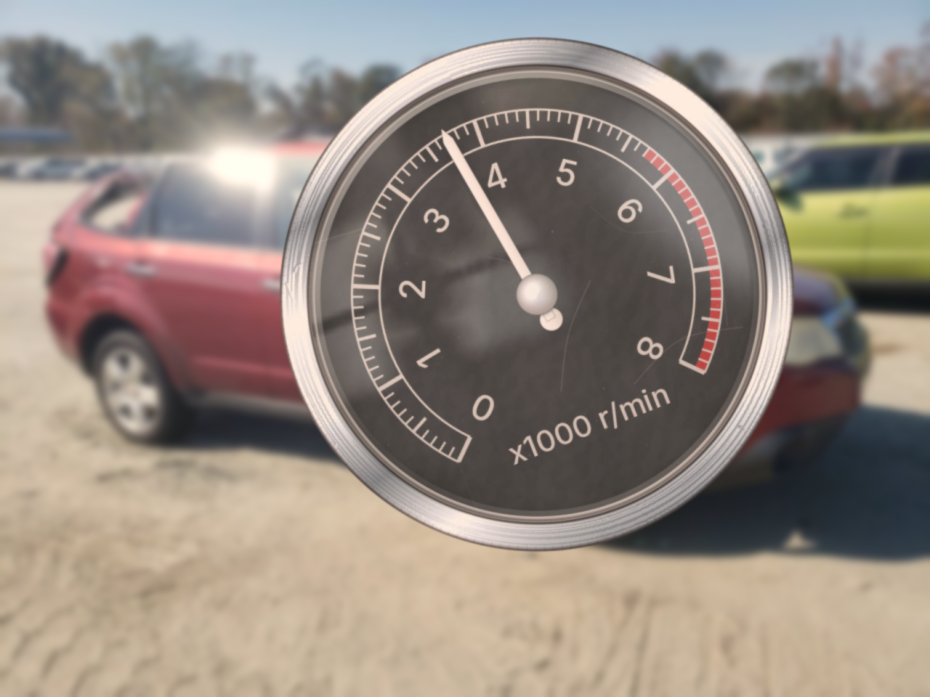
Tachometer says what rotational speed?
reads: 3700 rpm
